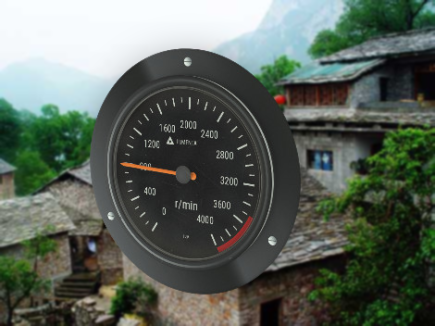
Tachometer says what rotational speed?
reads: 800 rpm
